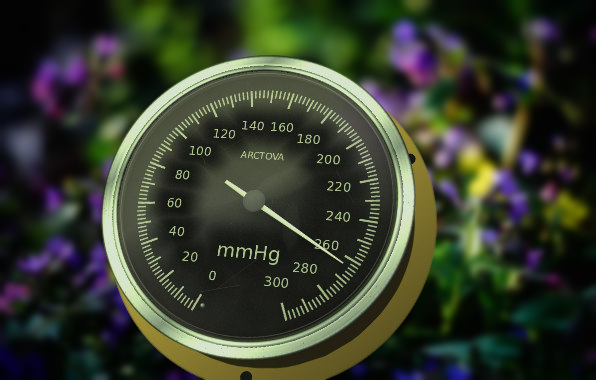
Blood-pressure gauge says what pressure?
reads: 264 mmHg
